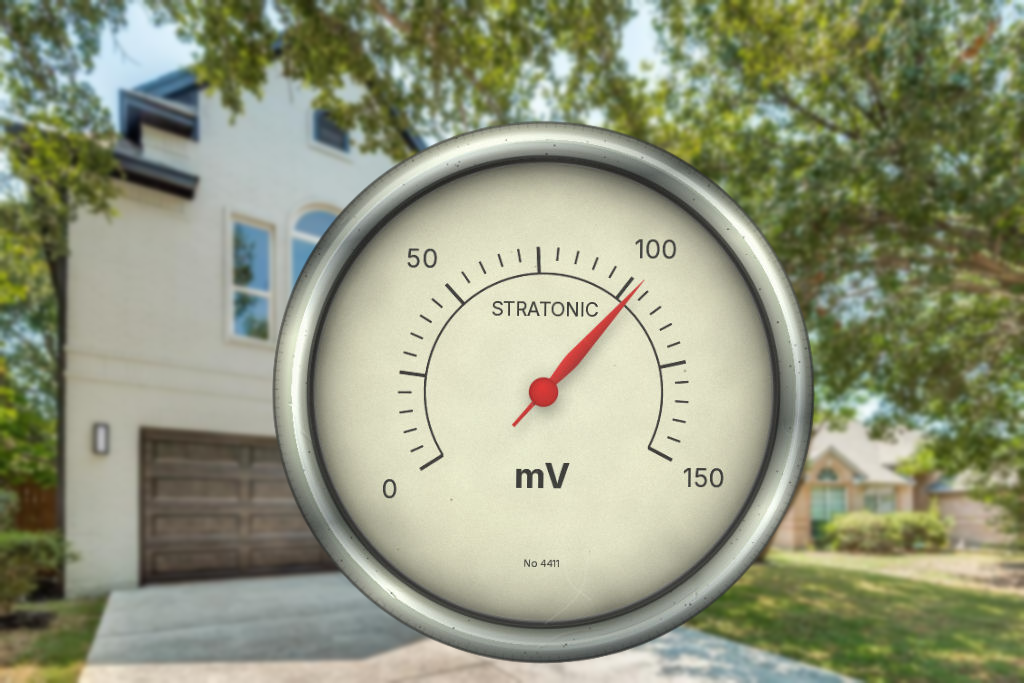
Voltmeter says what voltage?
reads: 102.5 mV
